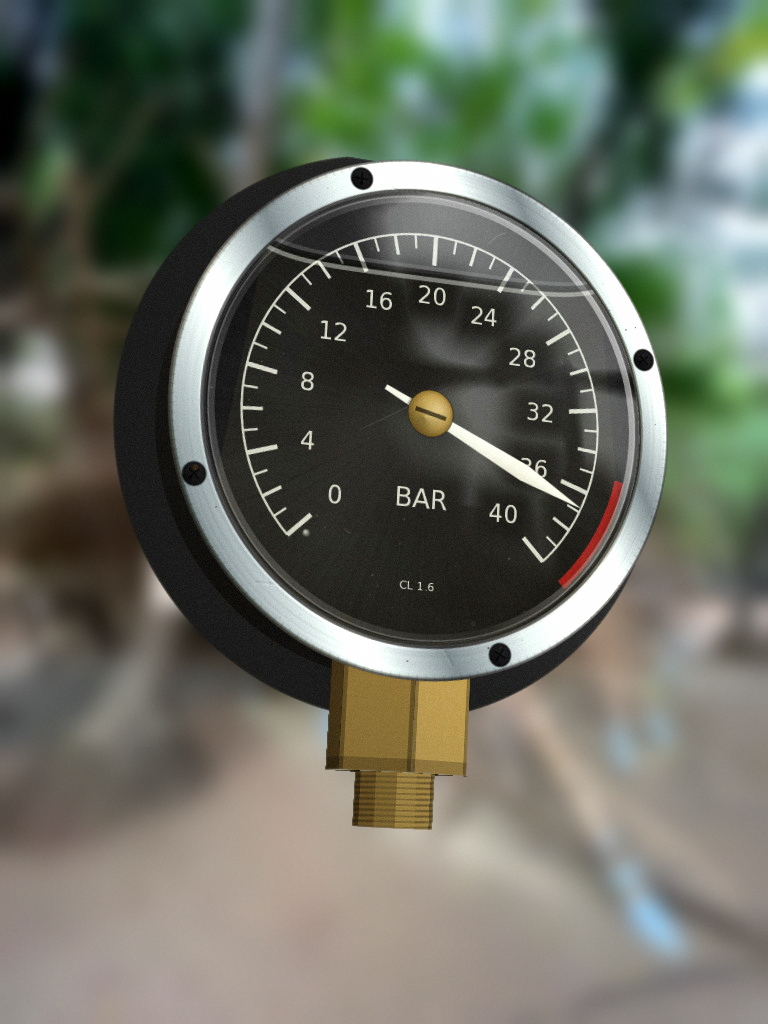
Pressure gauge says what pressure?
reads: 37 bar
